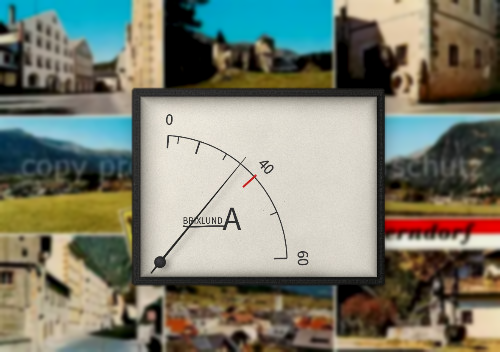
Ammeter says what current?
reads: 35 A
